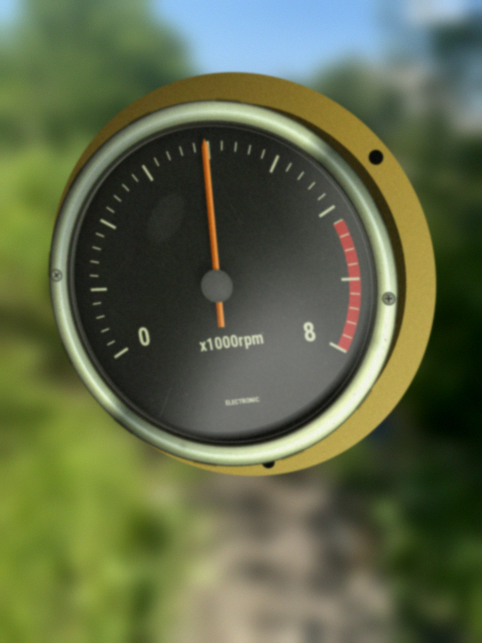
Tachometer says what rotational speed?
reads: 4000 rpm
